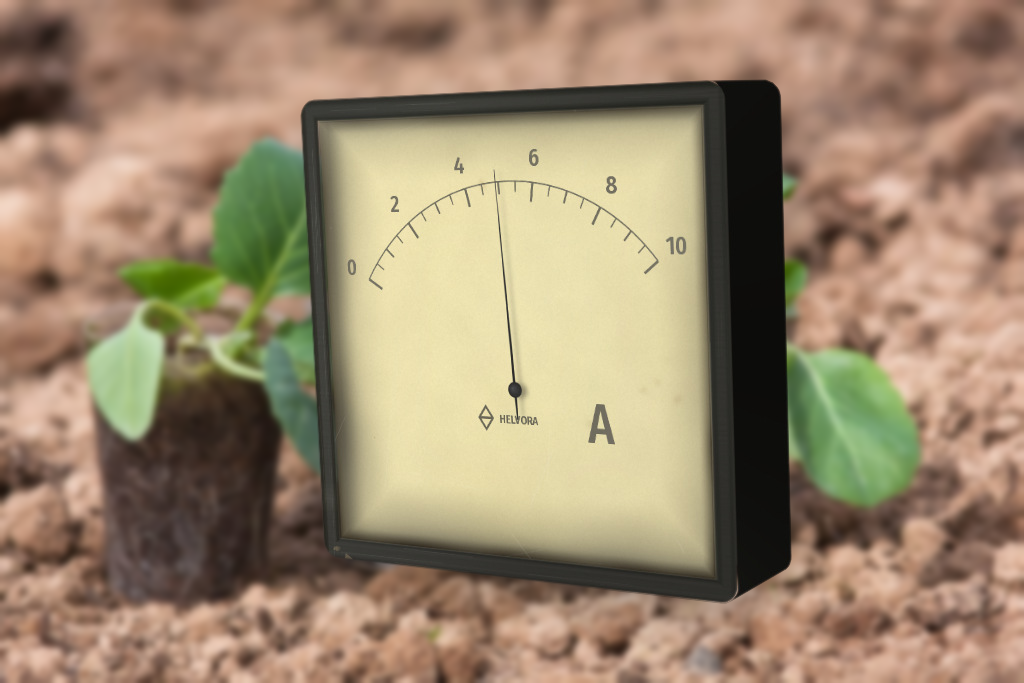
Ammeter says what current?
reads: 5 A
